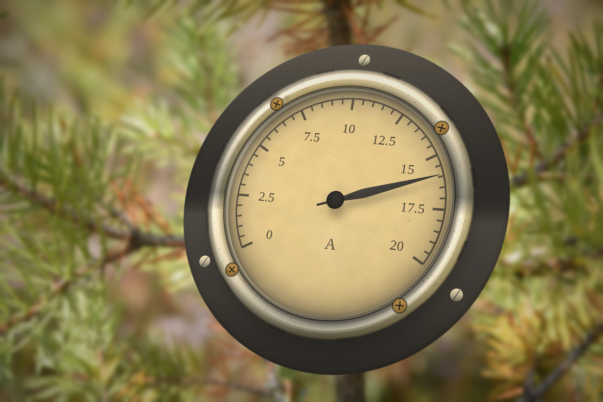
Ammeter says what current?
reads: 16 A
